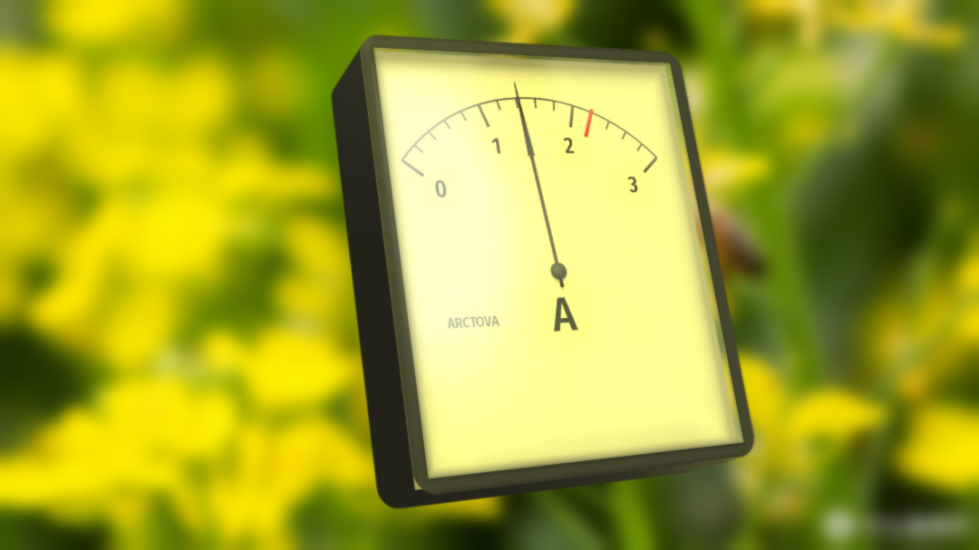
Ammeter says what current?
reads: 1.4 A
